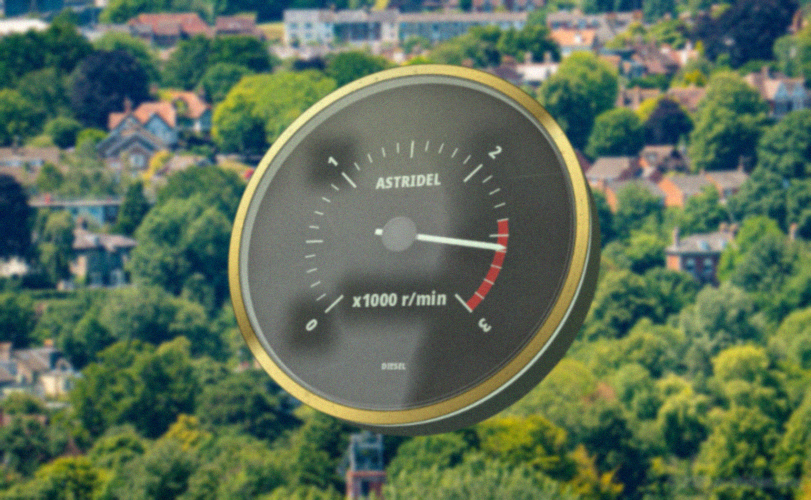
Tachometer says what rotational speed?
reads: 2600 rpm
